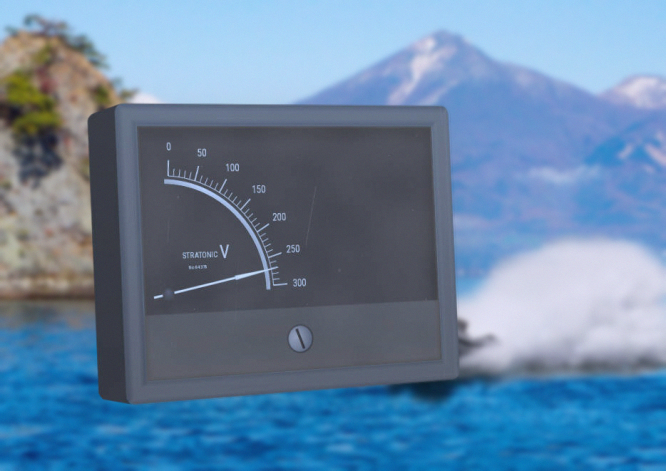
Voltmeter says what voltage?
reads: 270 V
